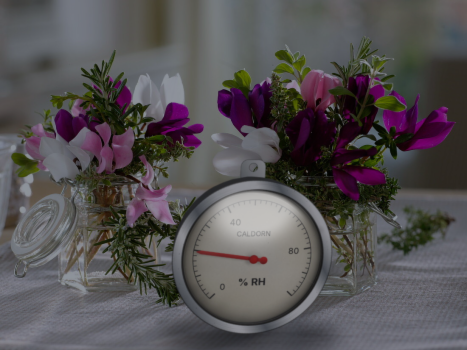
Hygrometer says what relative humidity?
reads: 20 %
